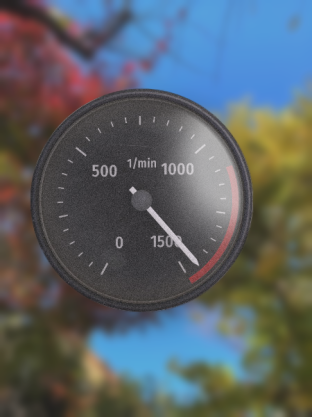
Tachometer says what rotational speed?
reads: 1450 rpm
